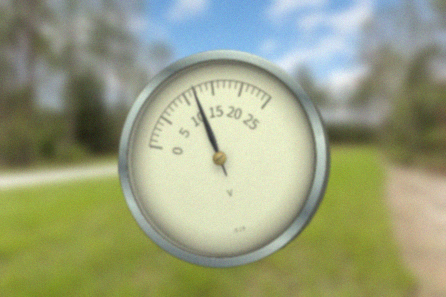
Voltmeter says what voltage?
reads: 12 V
